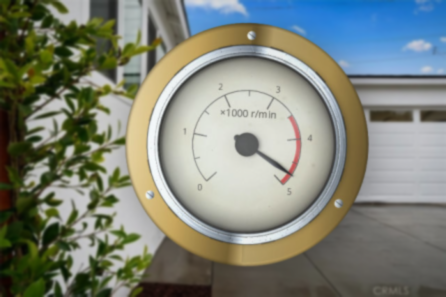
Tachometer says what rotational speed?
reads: 4750 rpm
